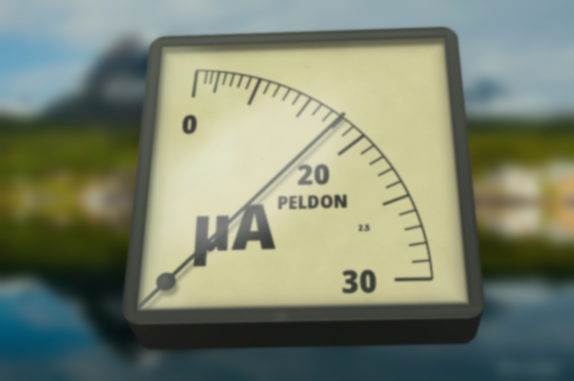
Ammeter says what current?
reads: 18 µA
